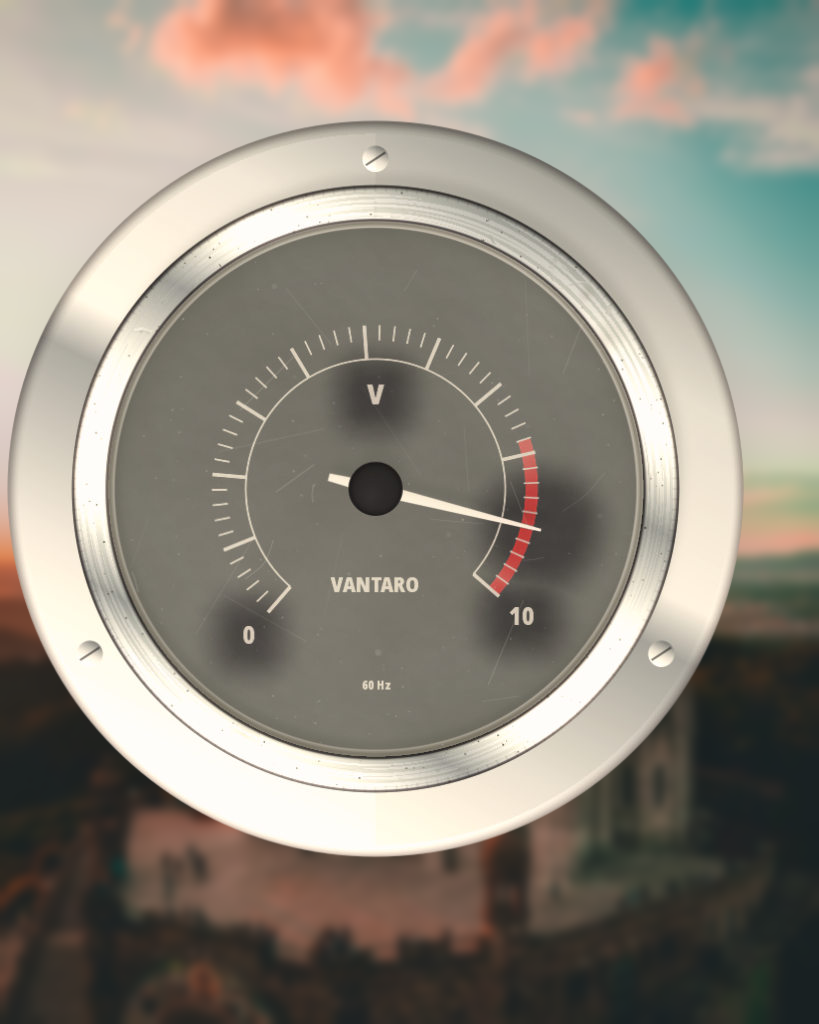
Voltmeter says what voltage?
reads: 9 V
